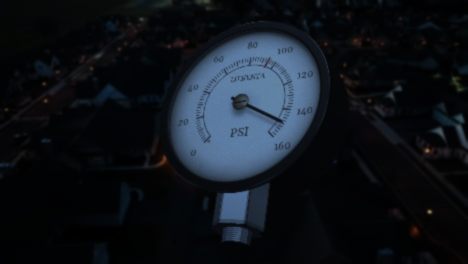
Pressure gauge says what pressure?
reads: 150 psi
